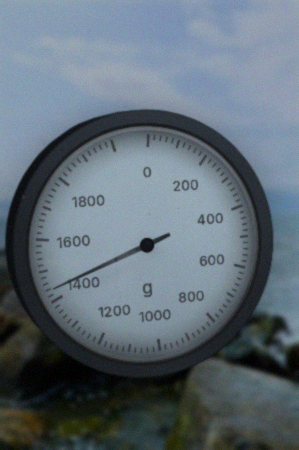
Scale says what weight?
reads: 1440 g
